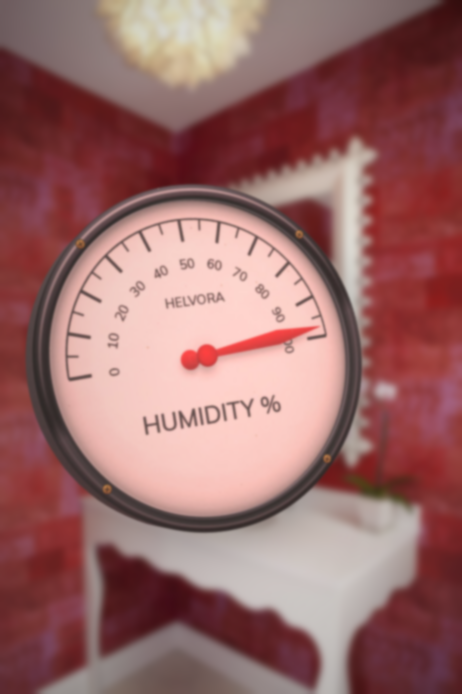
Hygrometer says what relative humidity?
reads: 97.5 %
